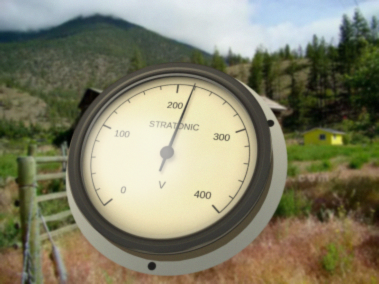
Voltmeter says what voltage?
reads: 220 V
